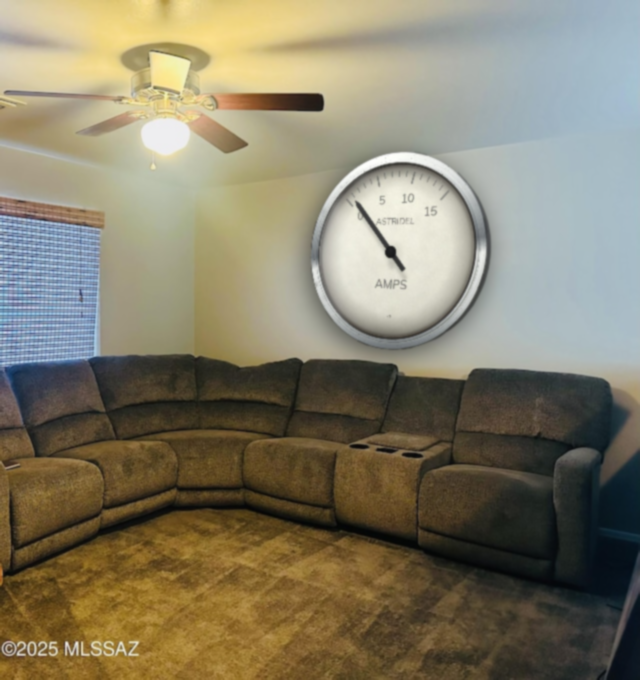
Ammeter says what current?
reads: 1 A
